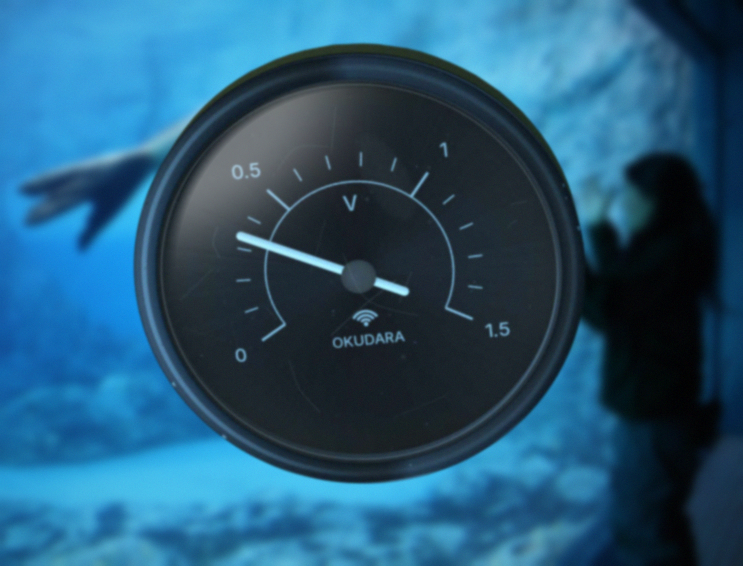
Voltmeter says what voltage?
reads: 0.35 V
